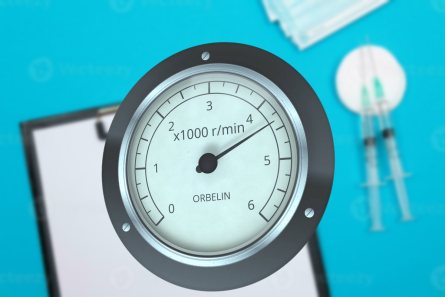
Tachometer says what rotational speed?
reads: 4375 rpm
